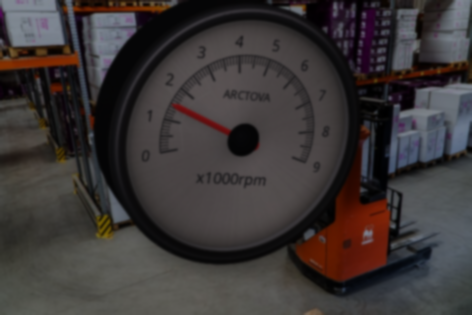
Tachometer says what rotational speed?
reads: 1500 rpm
